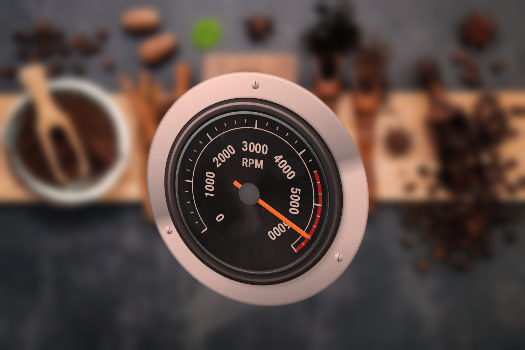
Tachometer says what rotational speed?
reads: 5600 rpm
